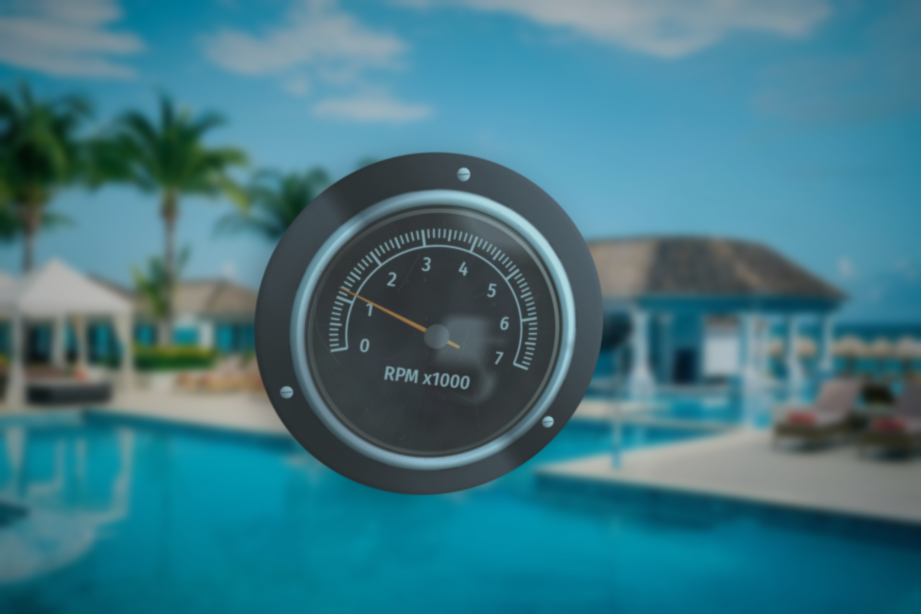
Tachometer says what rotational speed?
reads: 1200 rpm
